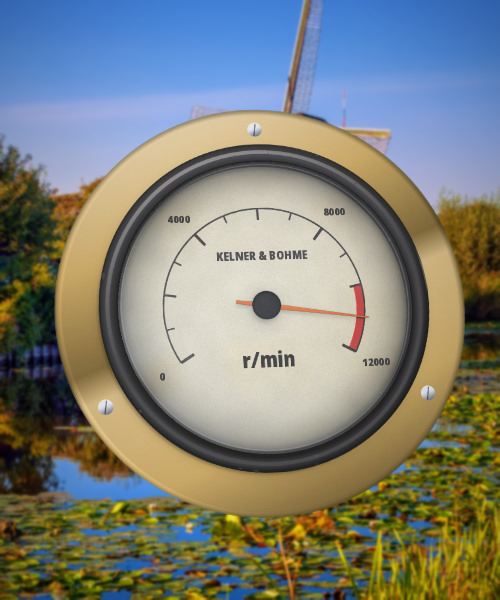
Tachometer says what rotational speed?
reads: 11000 rpm
